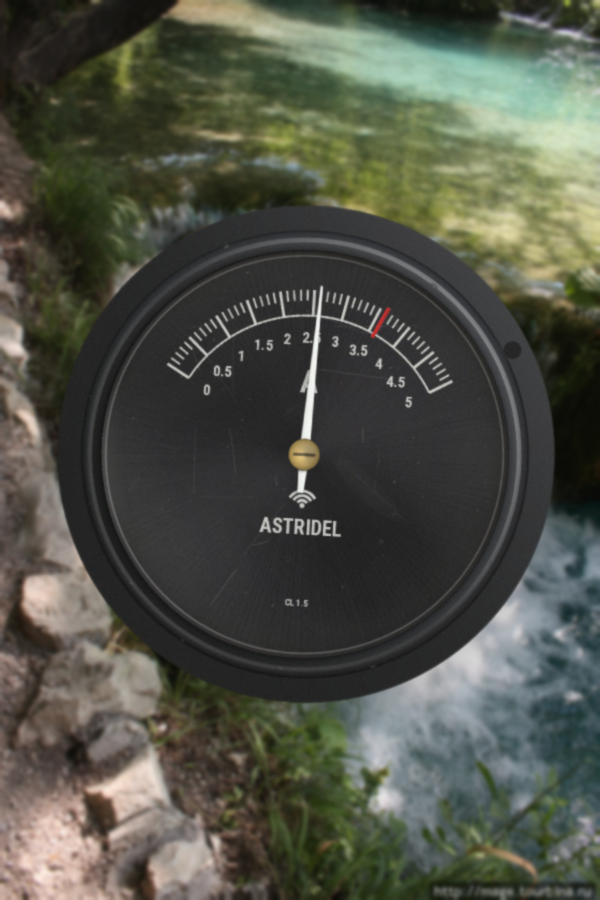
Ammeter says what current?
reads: 2.6 A
